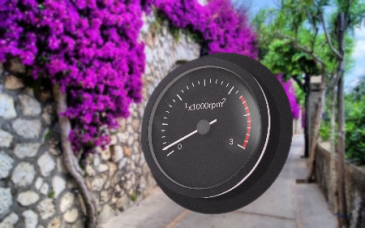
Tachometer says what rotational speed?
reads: 100 rpm
